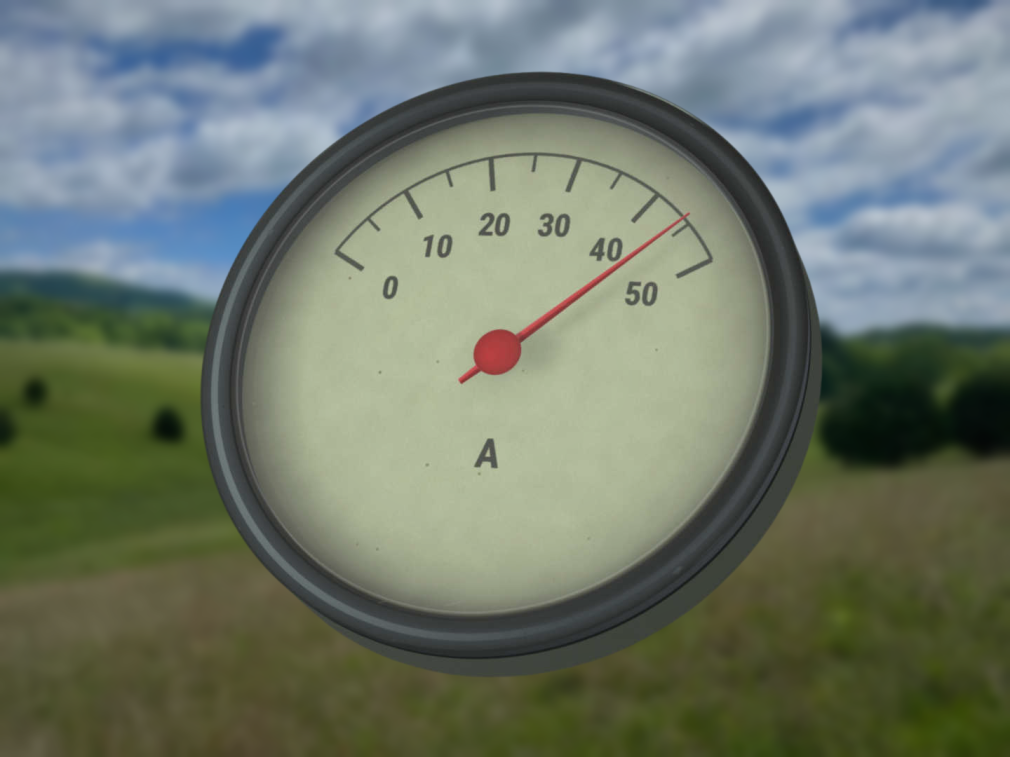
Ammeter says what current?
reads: 45 A
